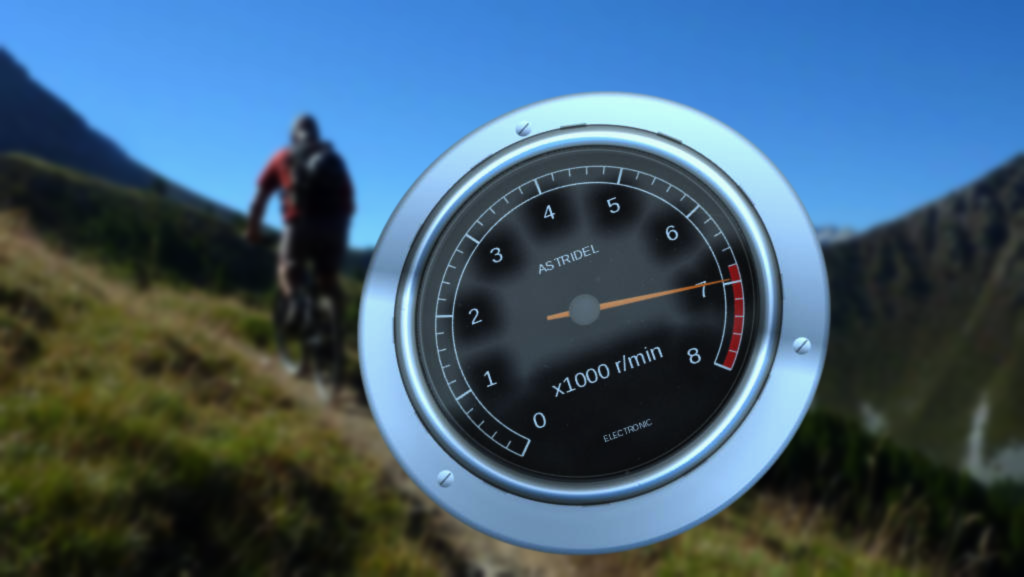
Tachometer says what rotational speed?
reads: 7000 rpm
